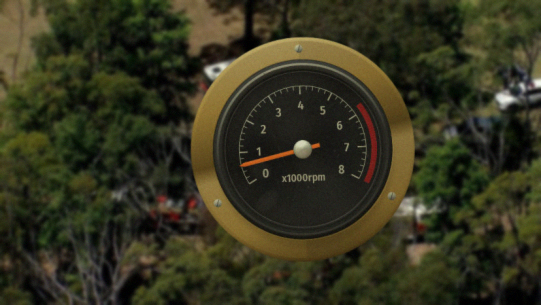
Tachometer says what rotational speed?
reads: 600 rpm
